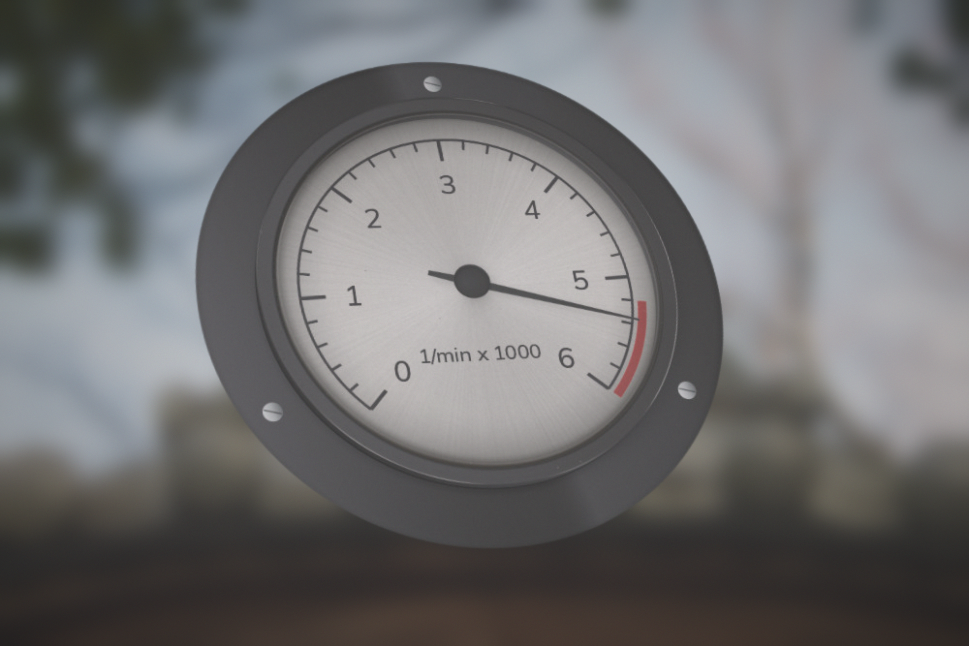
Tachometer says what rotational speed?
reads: 5400 rpm
